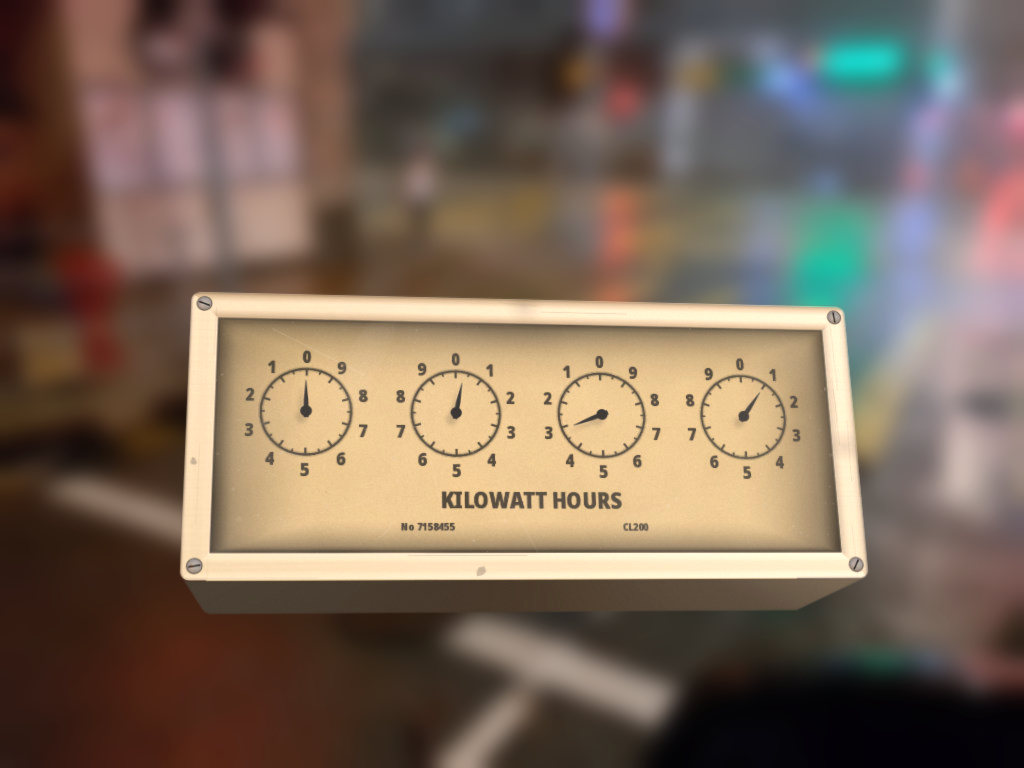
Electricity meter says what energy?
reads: 31 kWh
